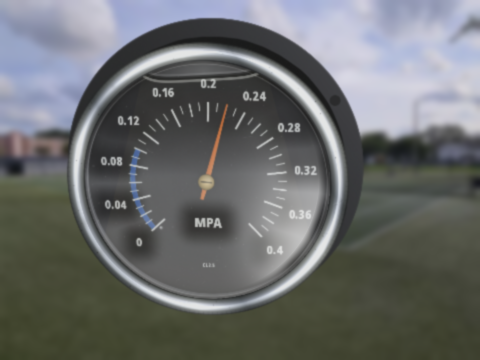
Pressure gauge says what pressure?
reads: 0.22 MPa
